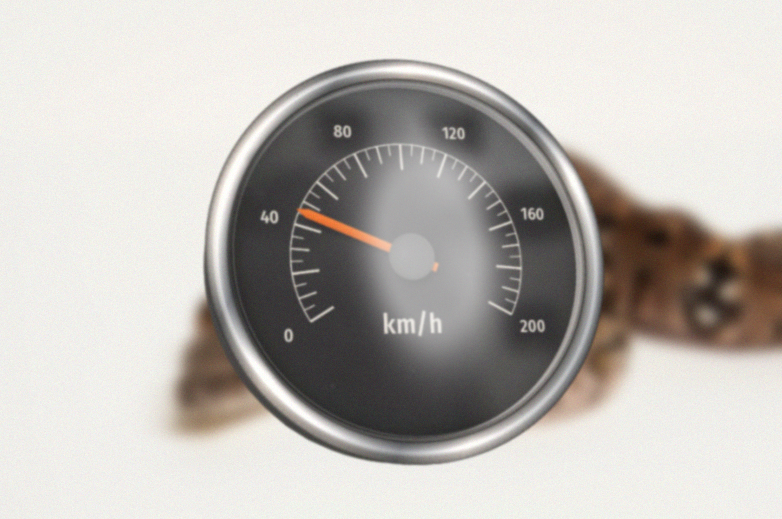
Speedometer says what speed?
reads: 45 km/h
